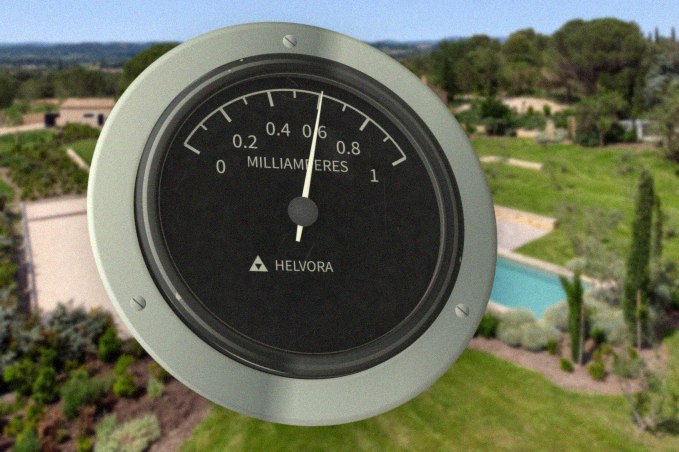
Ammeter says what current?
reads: 0.6 mA
